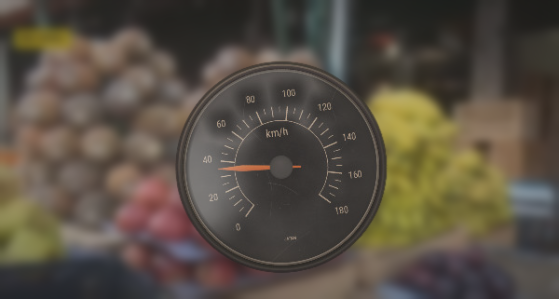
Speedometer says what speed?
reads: 35 km/h
